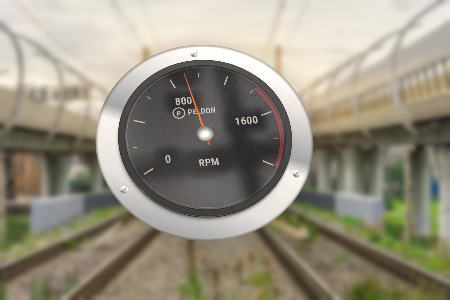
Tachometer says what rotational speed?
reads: 900 rpm
